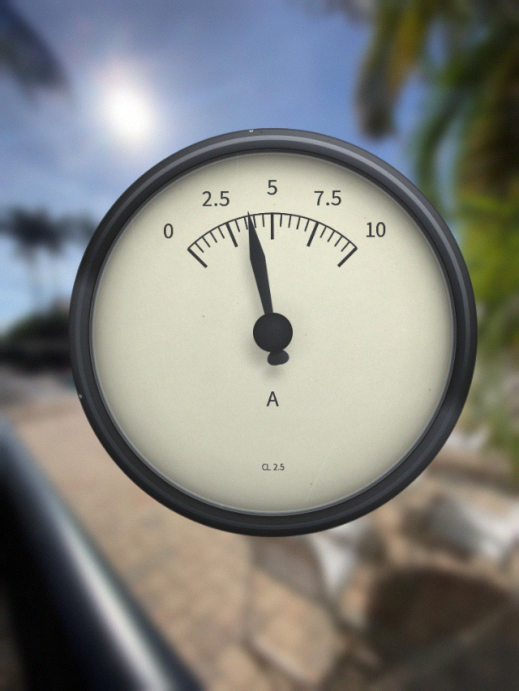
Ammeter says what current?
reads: 3.75 A
